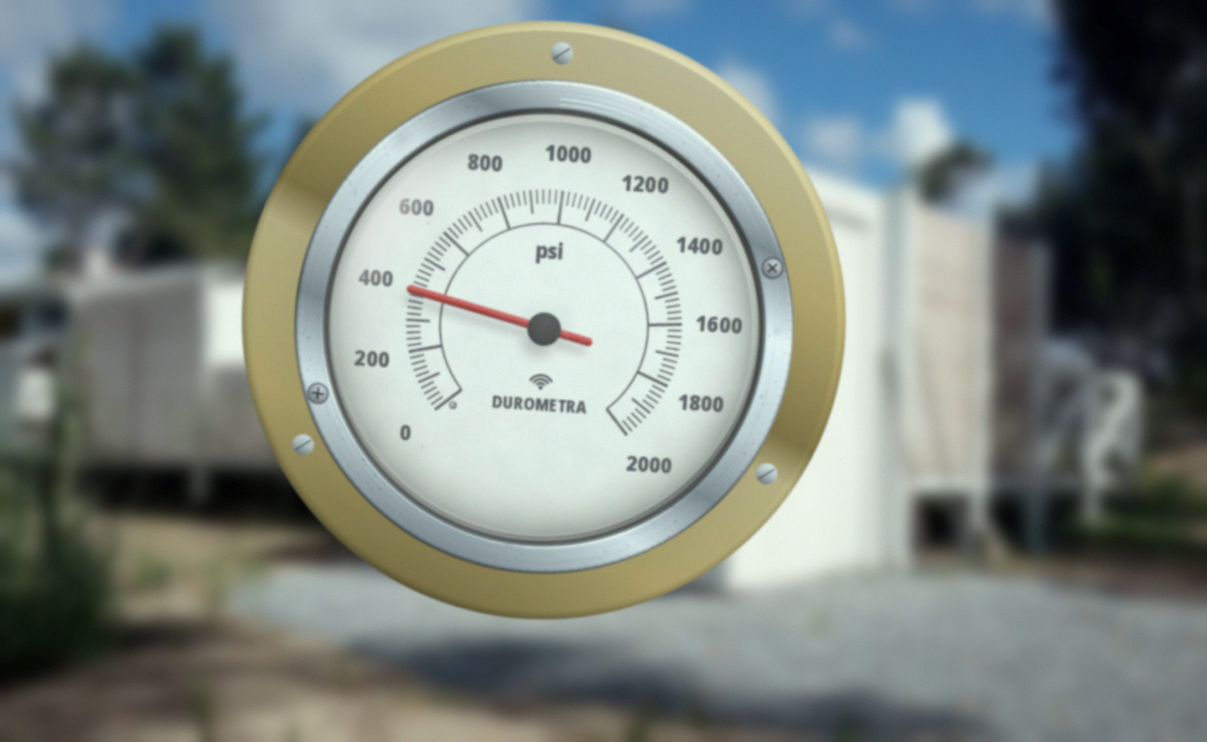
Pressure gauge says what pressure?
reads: 400 psi
